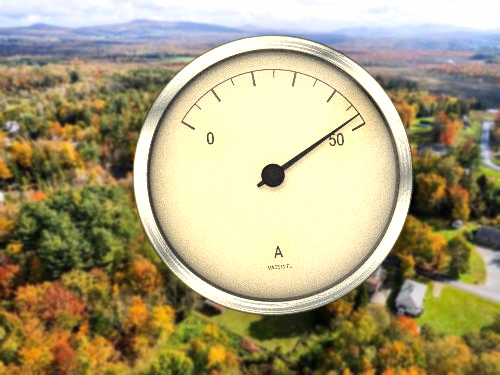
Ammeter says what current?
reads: 47.5 A
